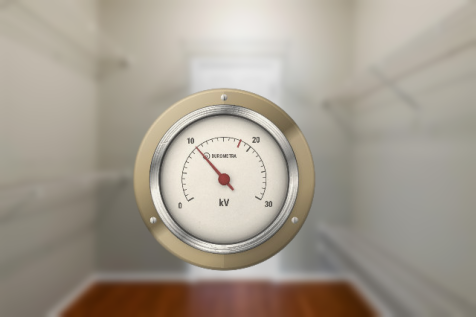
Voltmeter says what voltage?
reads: 10 kV
